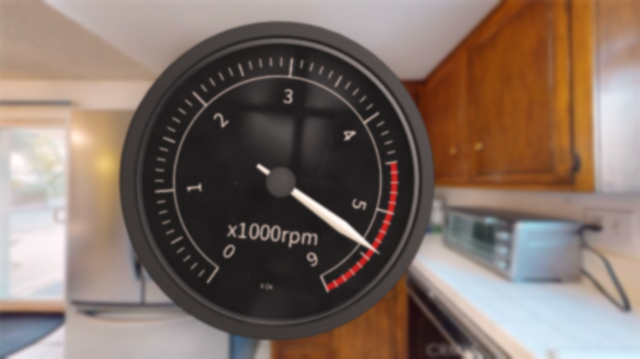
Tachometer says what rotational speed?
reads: 5400 rpm
